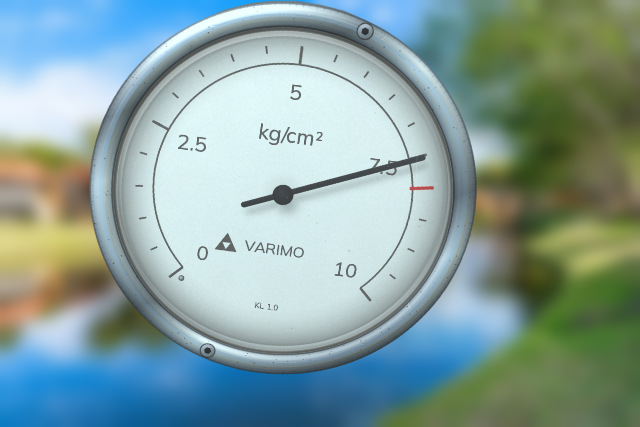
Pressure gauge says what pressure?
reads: 7.5 kg/cm²
